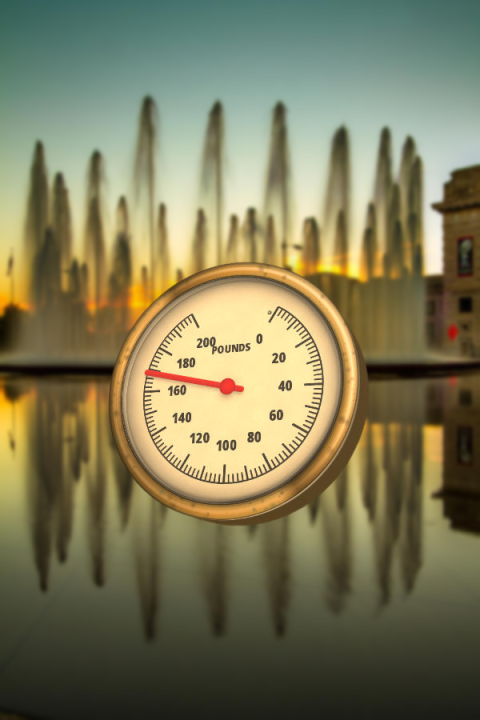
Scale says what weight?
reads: 168 lb
